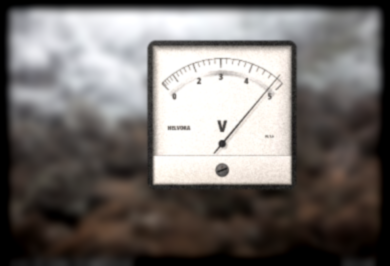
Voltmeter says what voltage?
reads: 4.8 V
